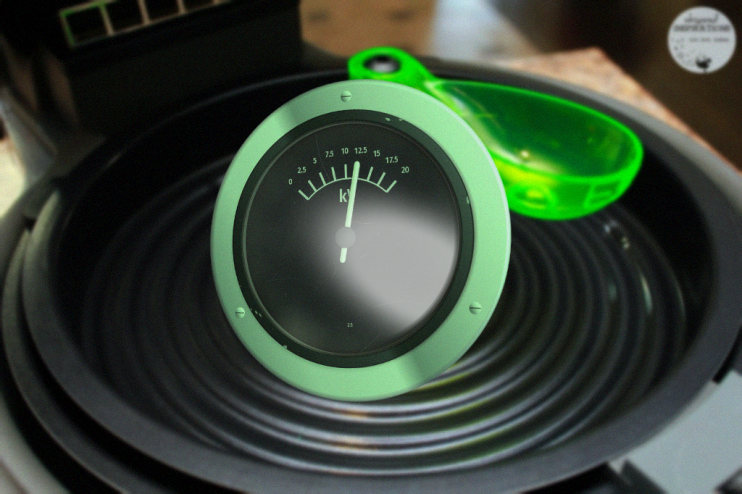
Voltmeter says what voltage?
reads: 12.5 kV
